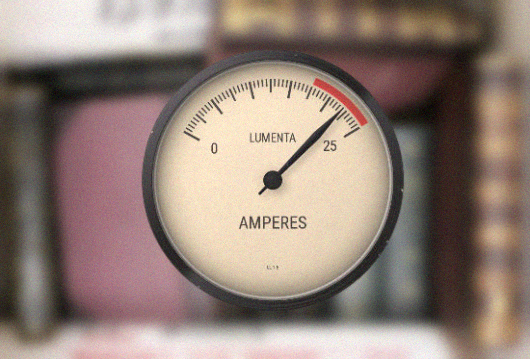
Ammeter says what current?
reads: 22 A
